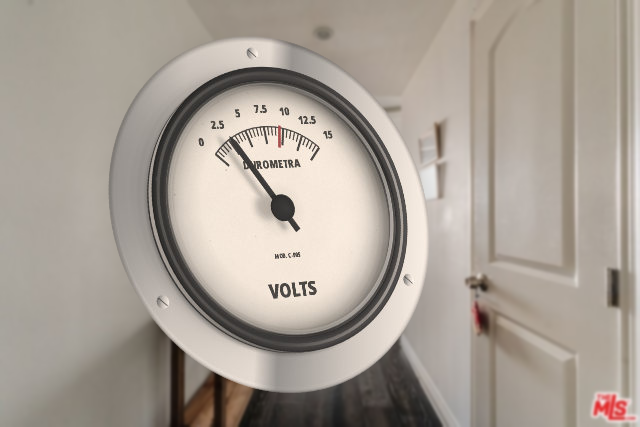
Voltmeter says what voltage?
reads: 2.5 V
